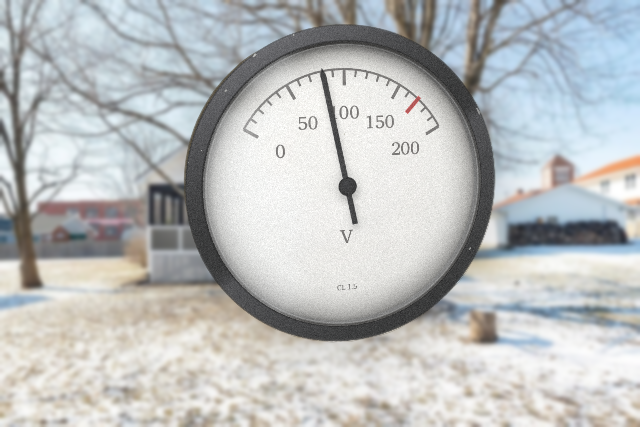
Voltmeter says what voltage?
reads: 80 V
